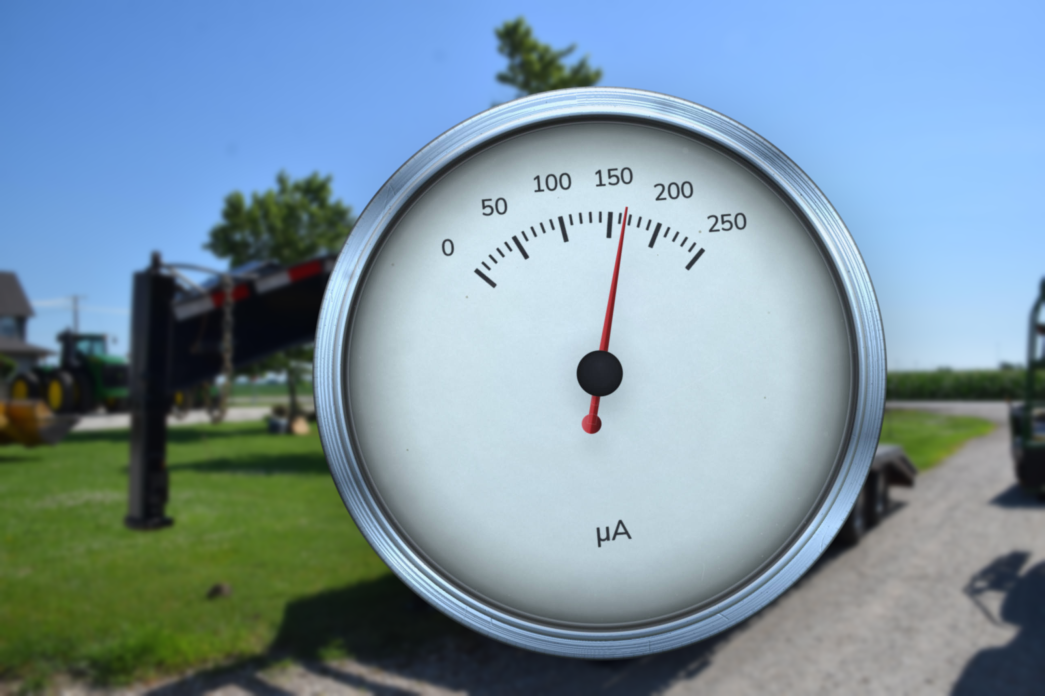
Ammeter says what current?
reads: 165 µA
